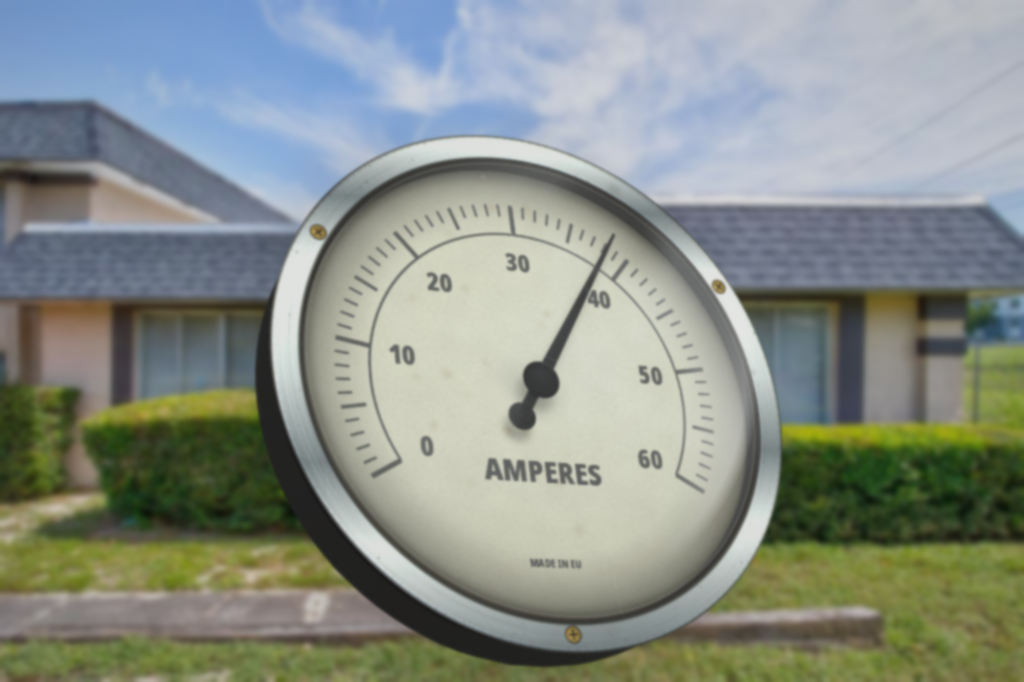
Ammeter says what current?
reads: 38 A
